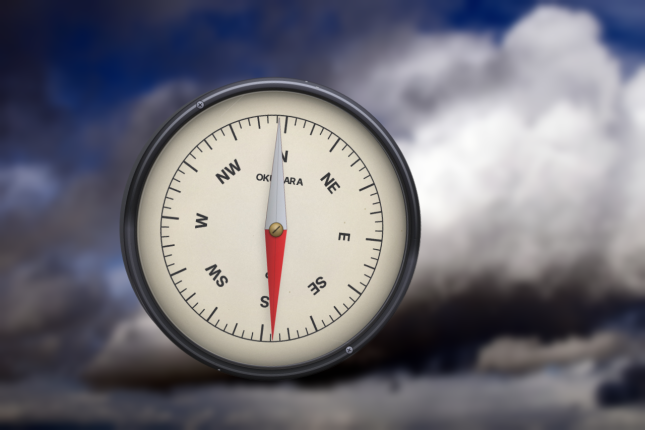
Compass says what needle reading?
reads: 175 °
